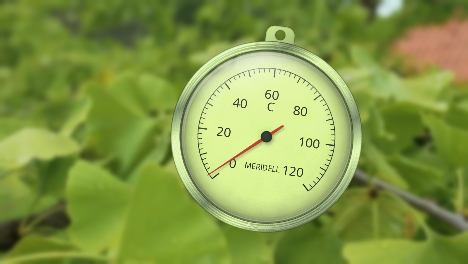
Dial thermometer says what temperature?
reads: 2 °C
